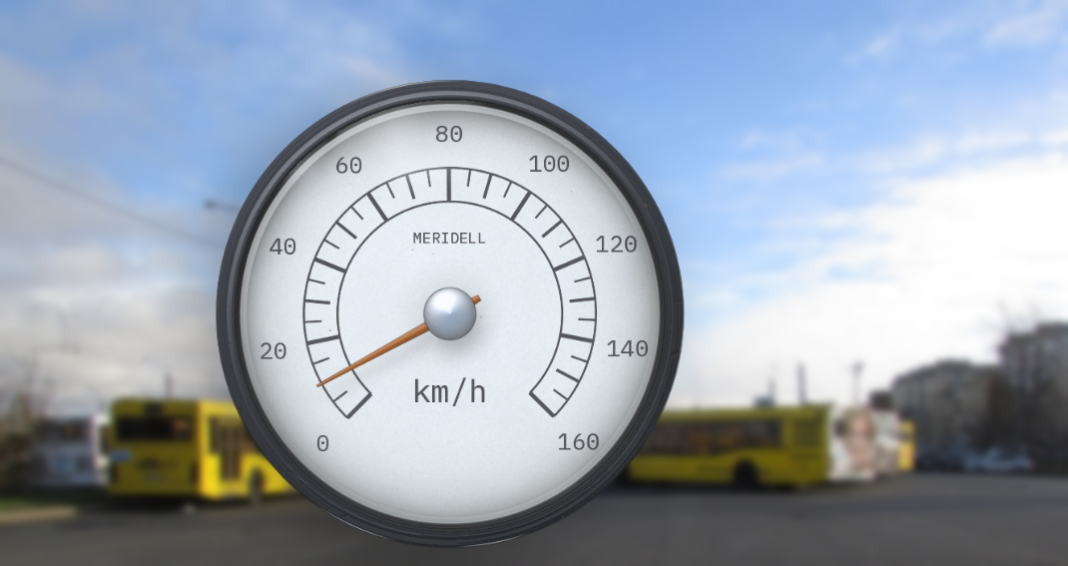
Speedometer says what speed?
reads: 10 km/h
